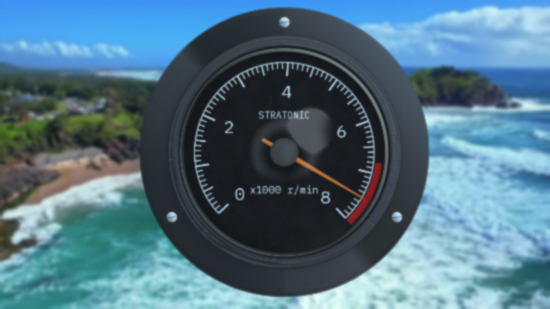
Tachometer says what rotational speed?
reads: 7500 rpm
